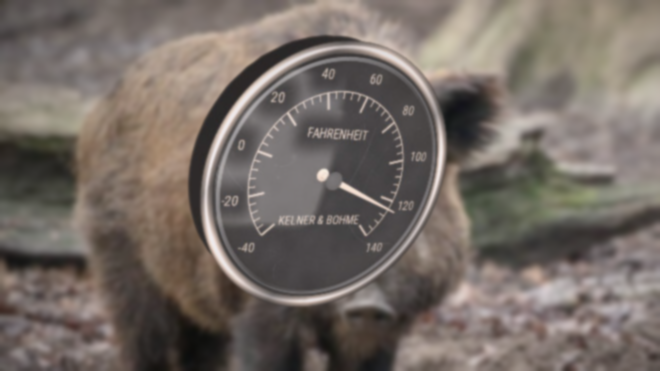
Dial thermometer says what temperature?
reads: 124 °F
